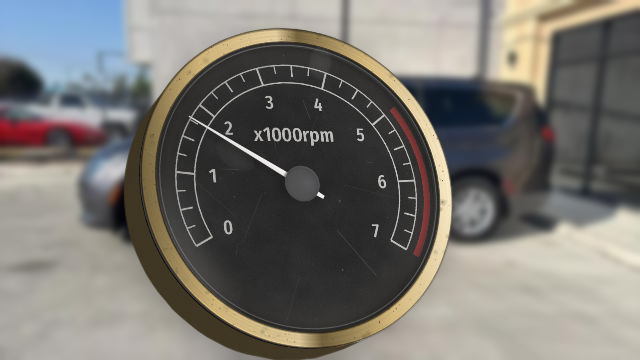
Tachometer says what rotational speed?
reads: 1750 rpm
